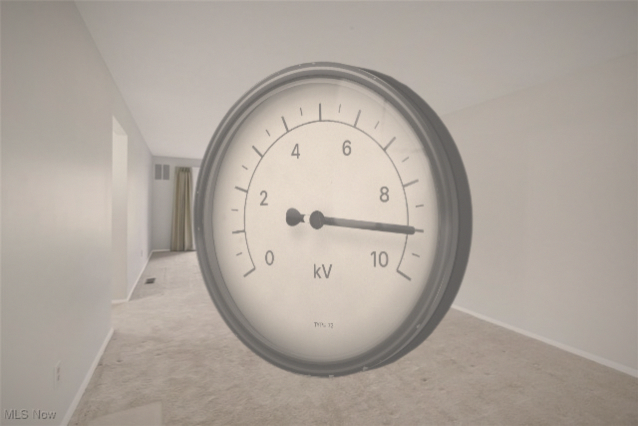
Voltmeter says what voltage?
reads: 9 kV
